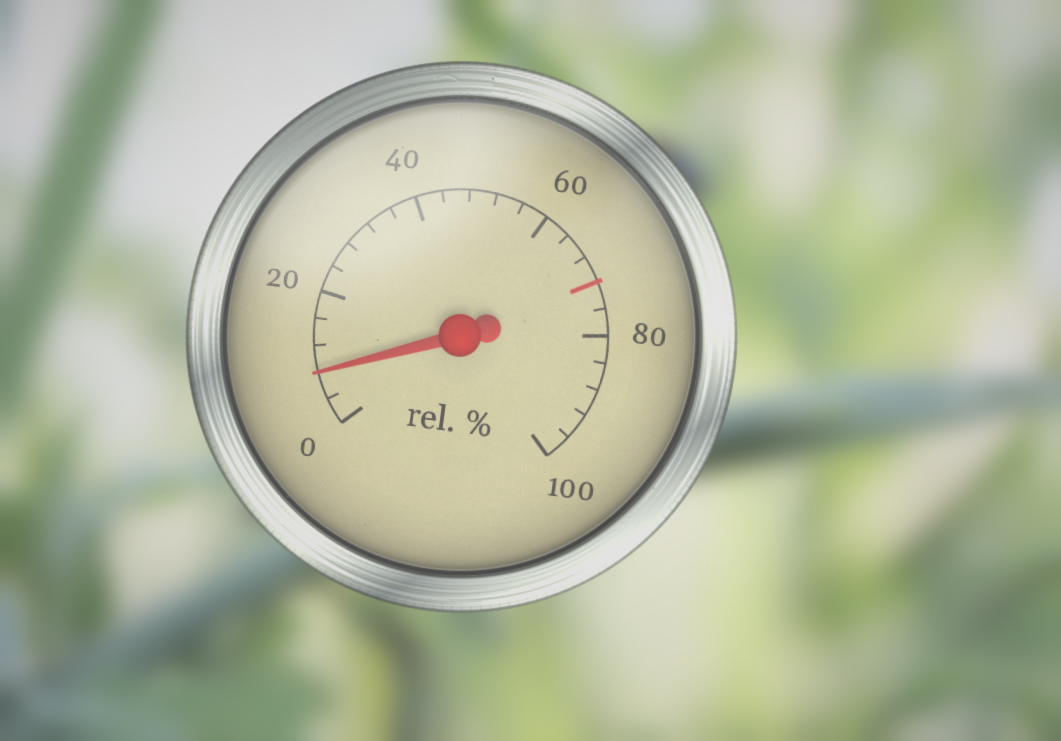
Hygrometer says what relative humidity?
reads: 8 %
